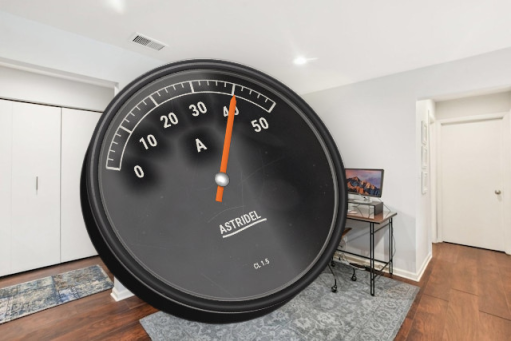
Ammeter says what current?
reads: 40 A
